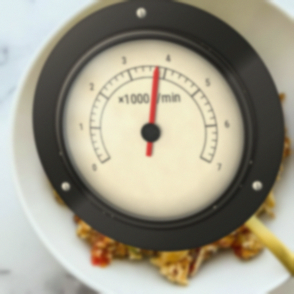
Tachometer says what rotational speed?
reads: 3800 rpm
